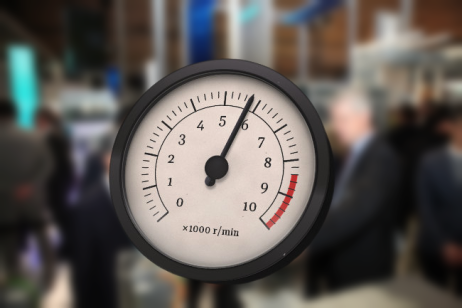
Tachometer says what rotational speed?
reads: 5800 rpm
